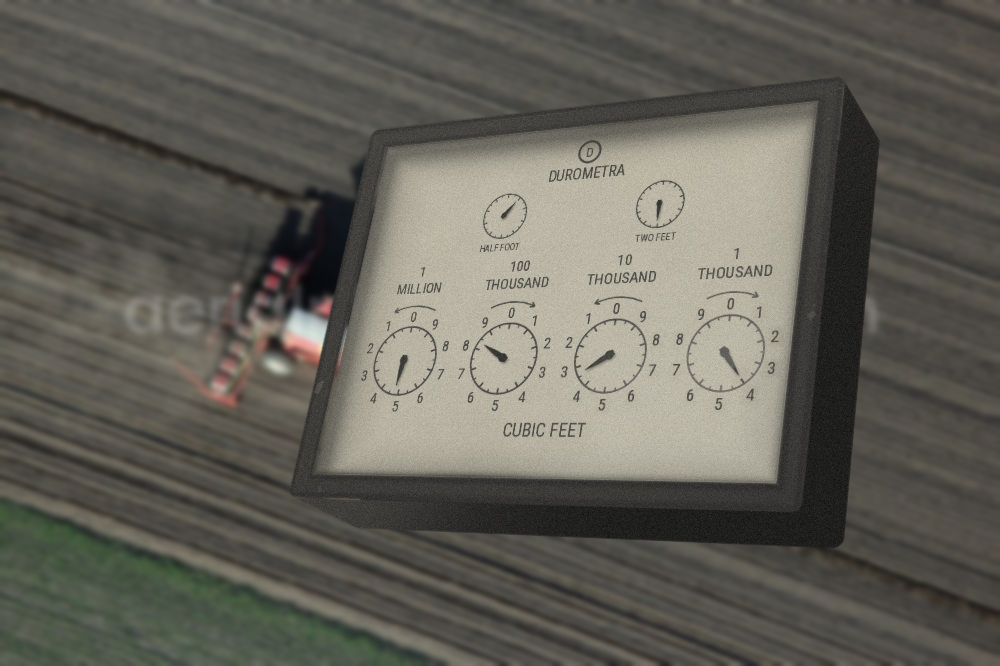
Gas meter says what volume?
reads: 483400 ft³
